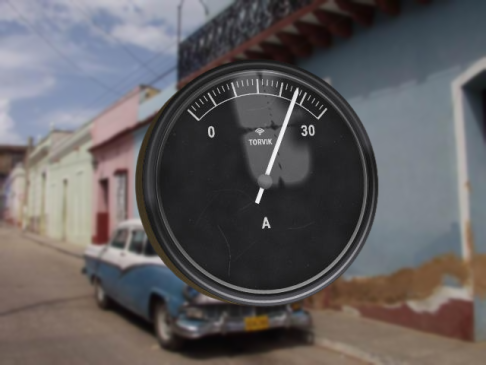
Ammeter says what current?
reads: 23 A
